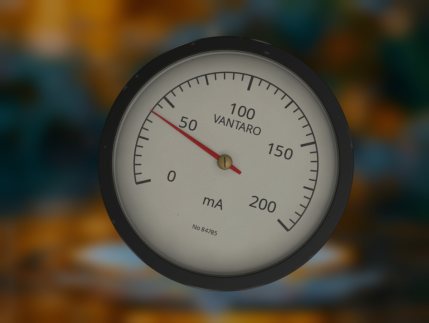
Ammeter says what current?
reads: 40 mA
